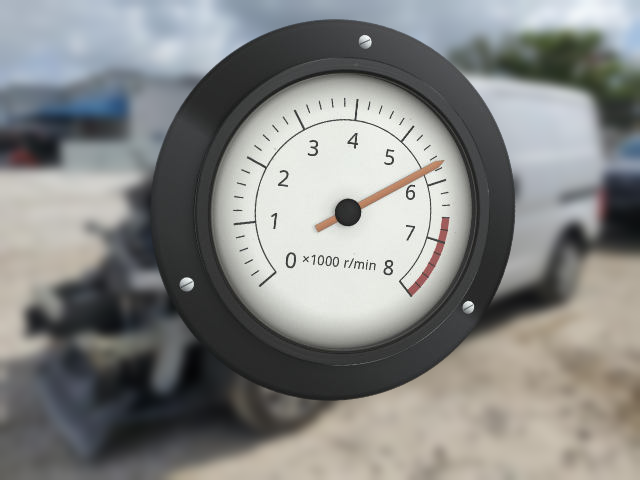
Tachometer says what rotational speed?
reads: 5700 rpm
